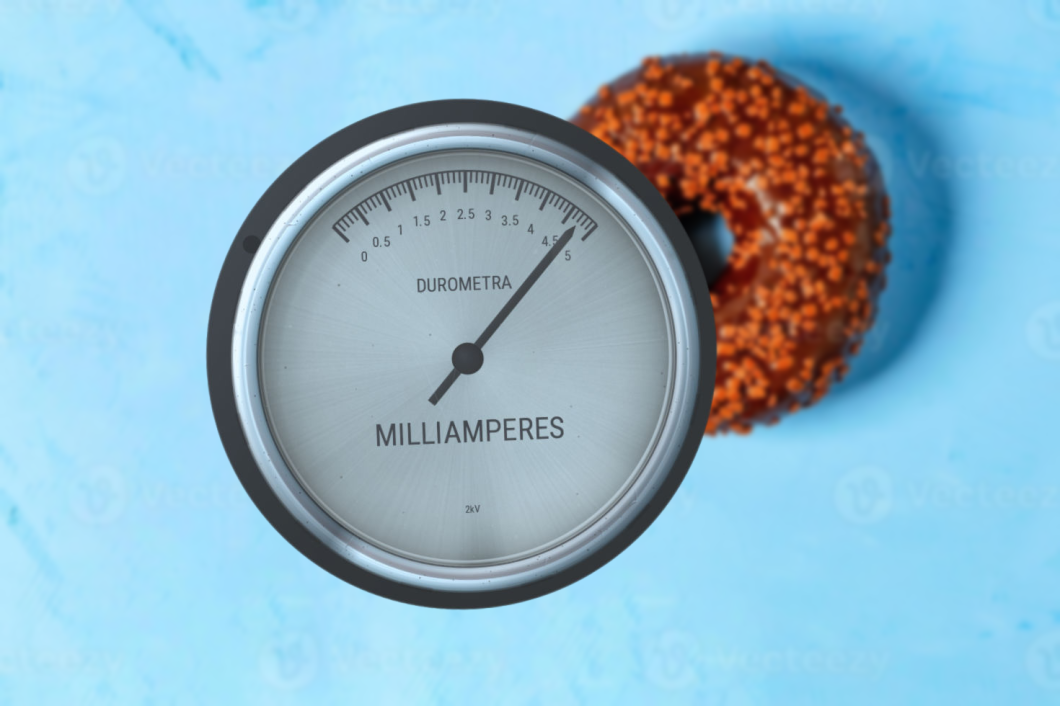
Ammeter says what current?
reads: 4.7 mA
